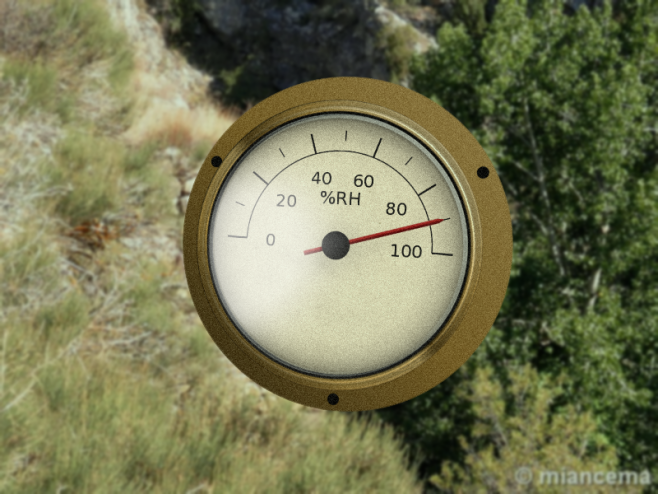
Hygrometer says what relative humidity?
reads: 90 %
